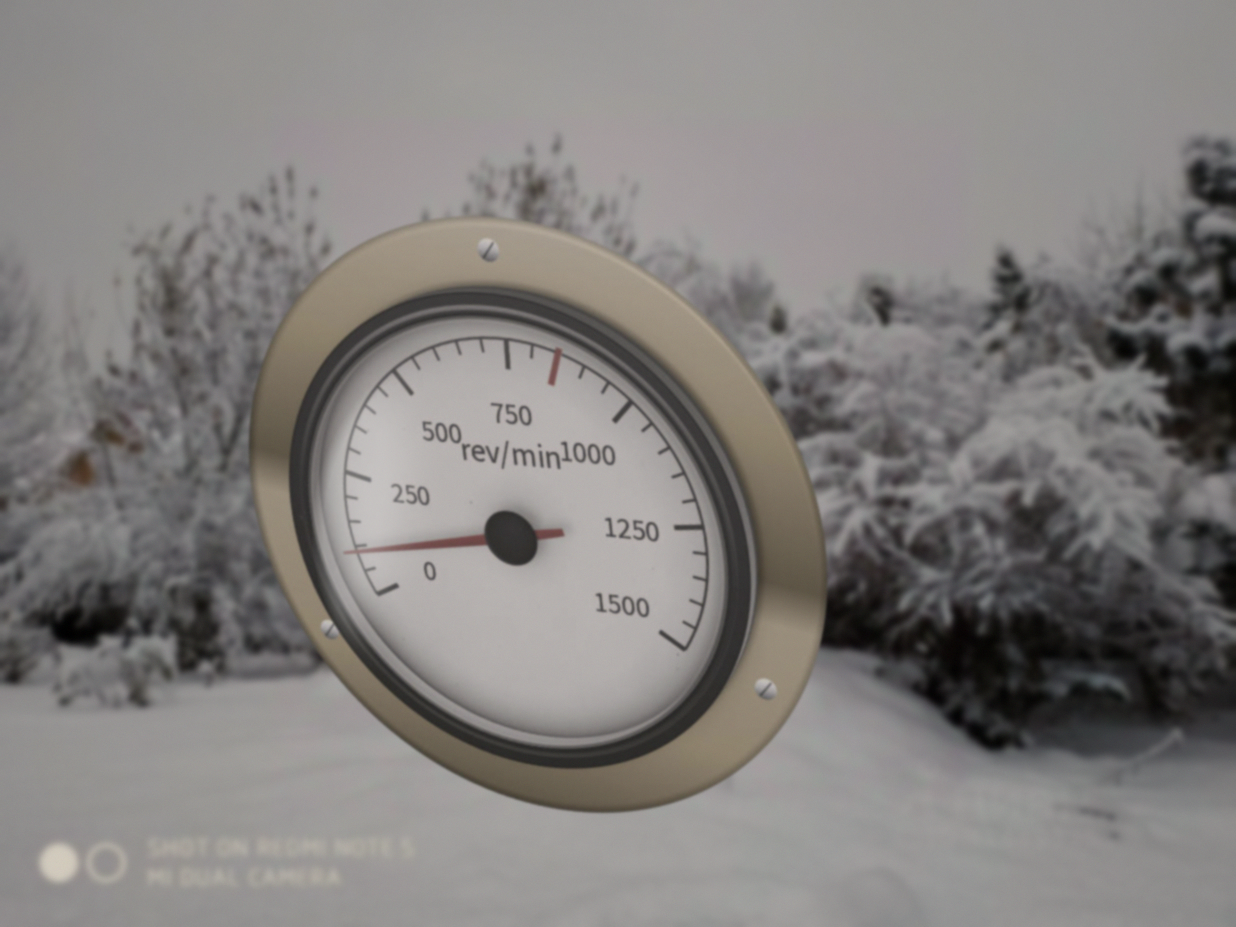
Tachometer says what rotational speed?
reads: 100 rpm
